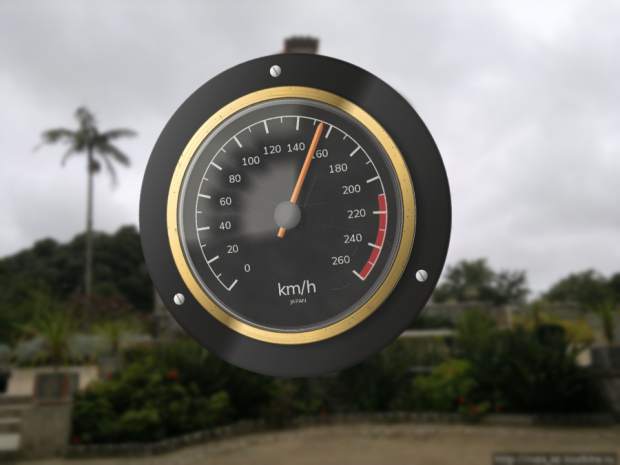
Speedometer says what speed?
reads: 155 km/h
